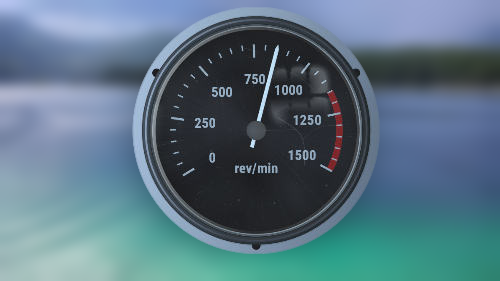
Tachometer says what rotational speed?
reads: 850 rpm
